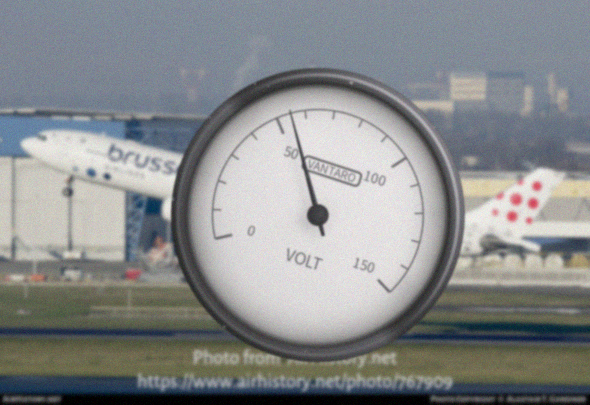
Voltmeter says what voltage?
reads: 55 V
